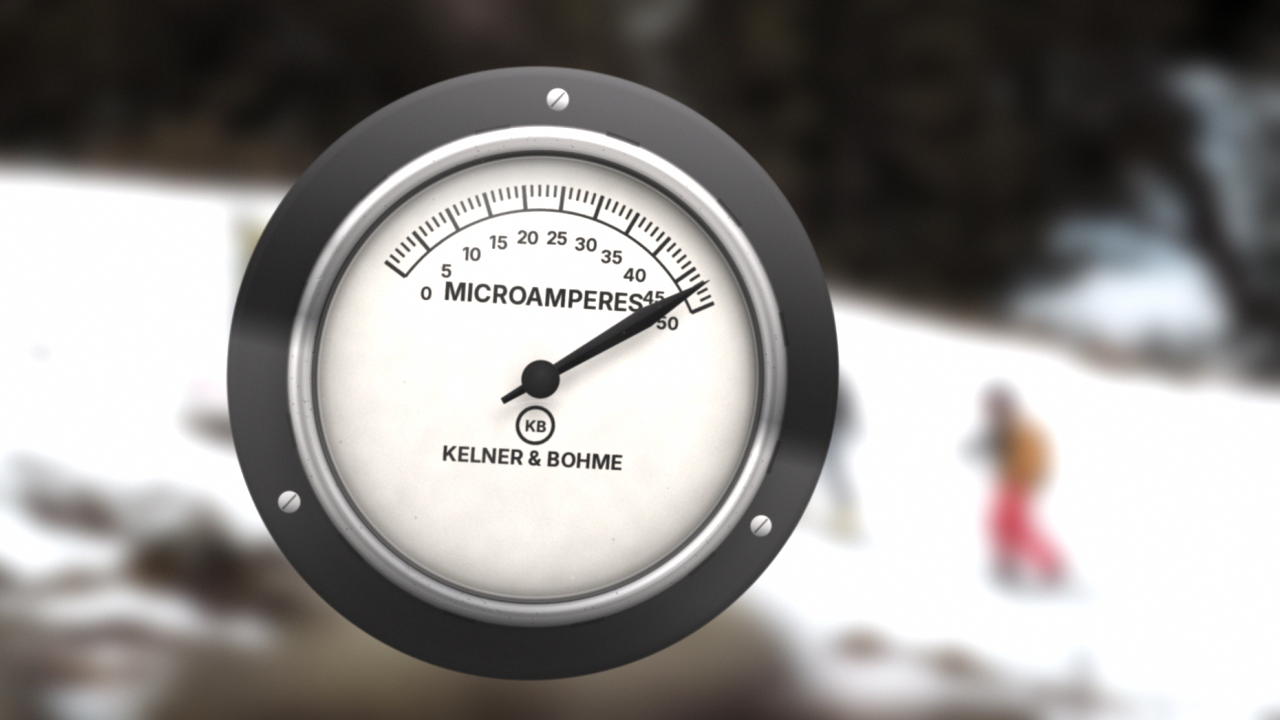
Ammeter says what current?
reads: 47 µA
